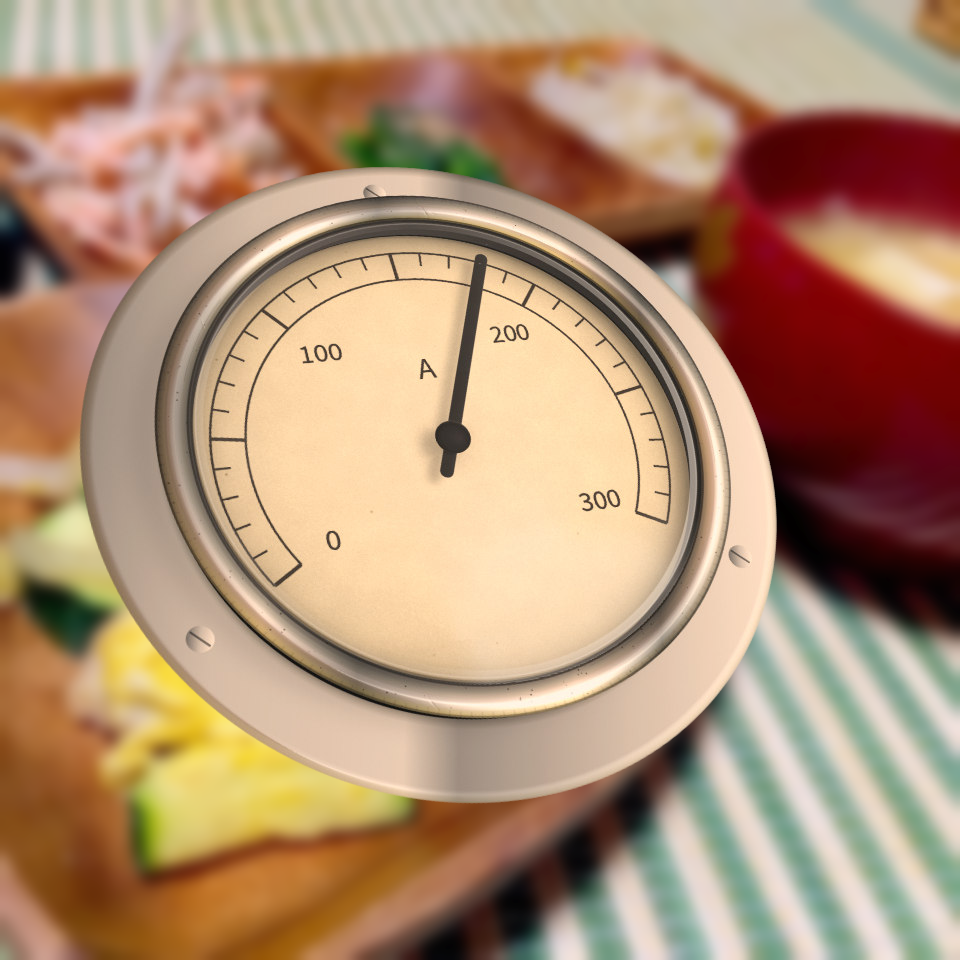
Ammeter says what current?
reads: 180 A
